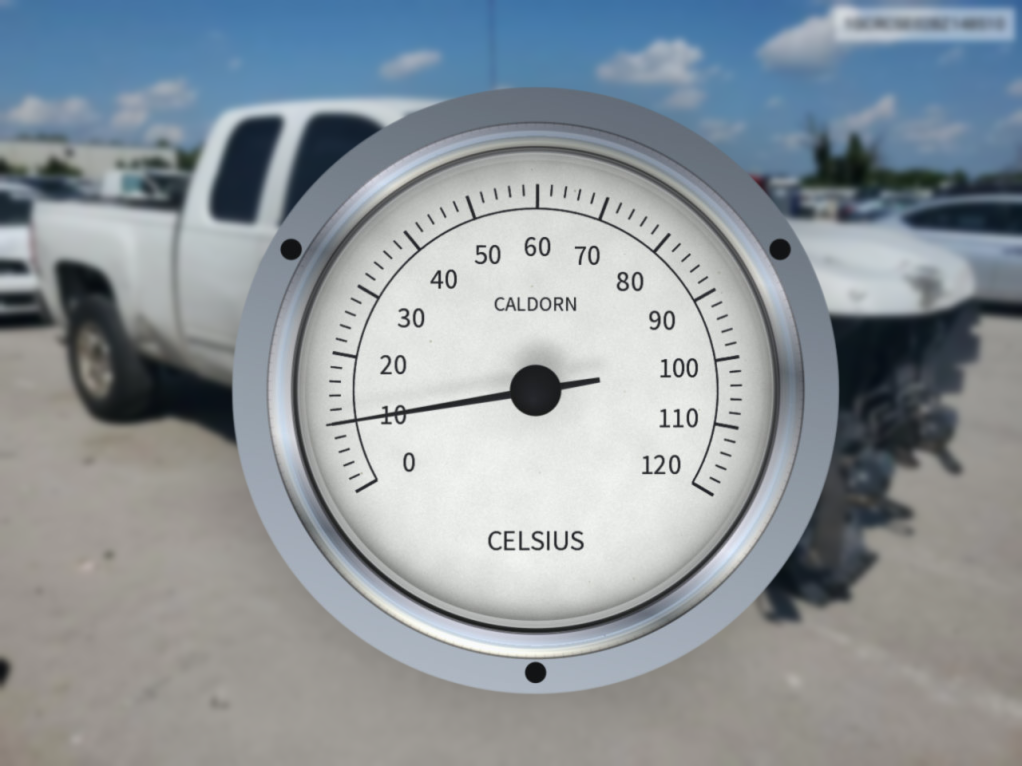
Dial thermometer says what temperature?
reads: 10 °C
